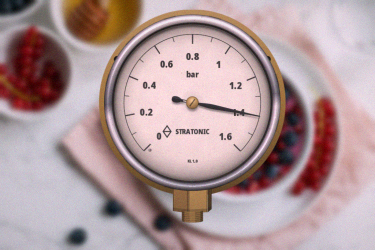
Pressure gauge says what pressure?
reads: 1.4 bar
